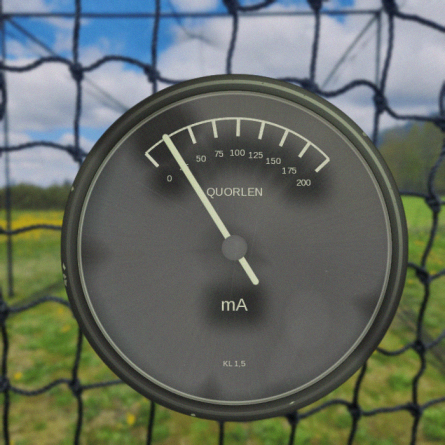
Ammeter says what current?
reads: 25 mA
